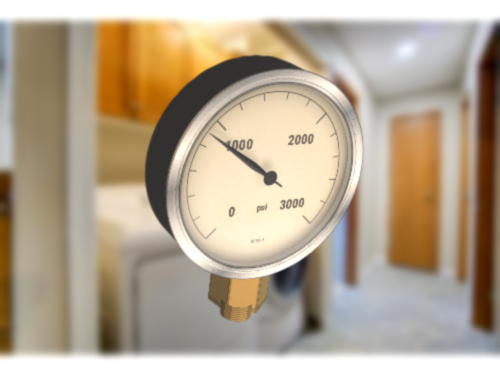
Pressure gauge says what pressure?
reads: 900 psi
